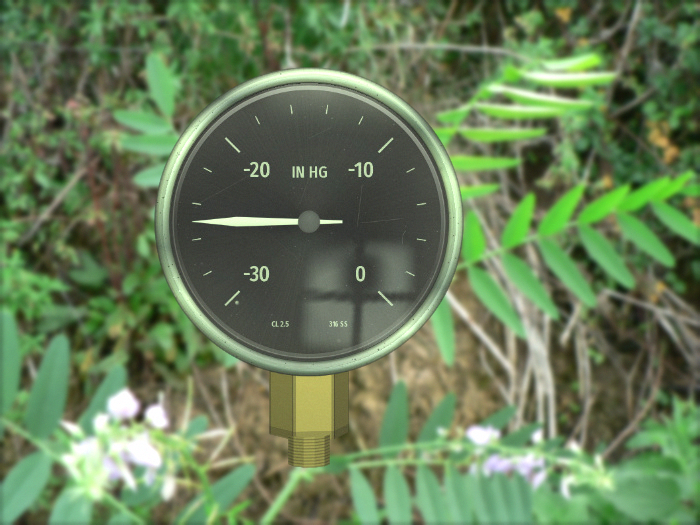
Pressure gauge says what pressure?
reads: -25 inHg
